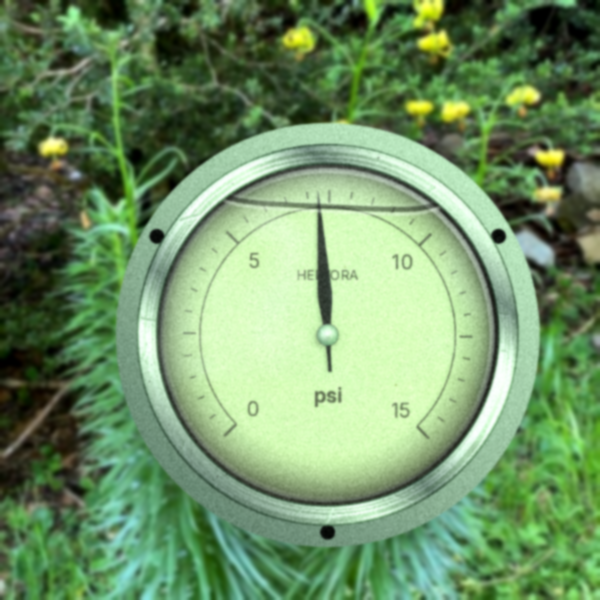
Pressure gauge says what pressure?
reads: 7.25 psi
